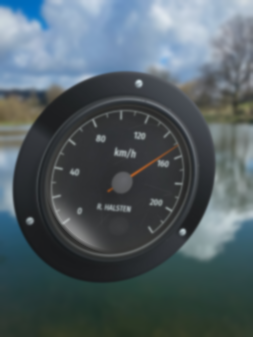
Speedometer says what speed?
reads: 150 km/h
